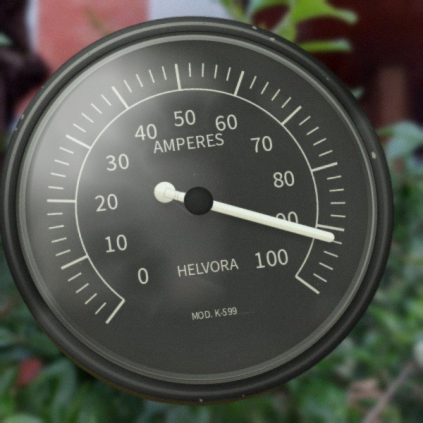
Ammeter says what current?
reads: 92 A
